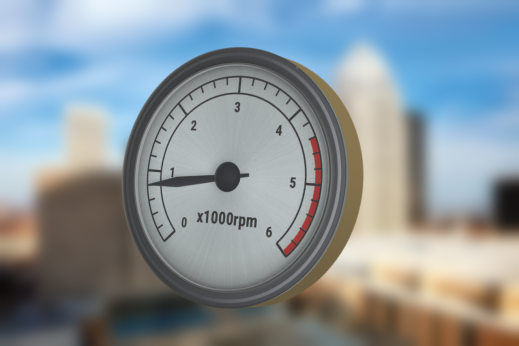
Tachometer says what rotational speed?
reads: 800 rpm
